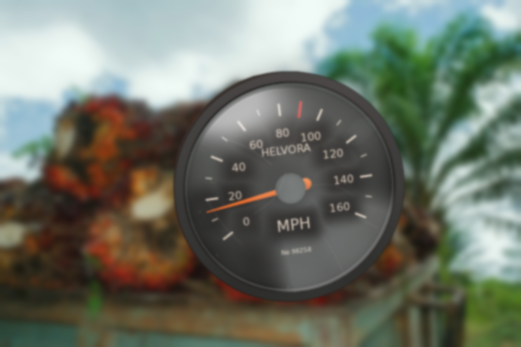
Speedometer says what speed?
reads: 15 mph
